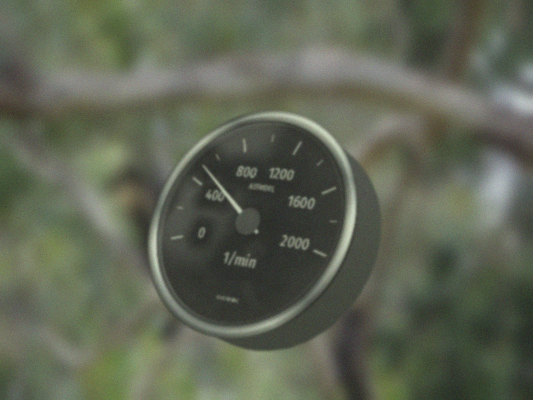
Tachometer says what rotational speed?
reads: 500 rpm
